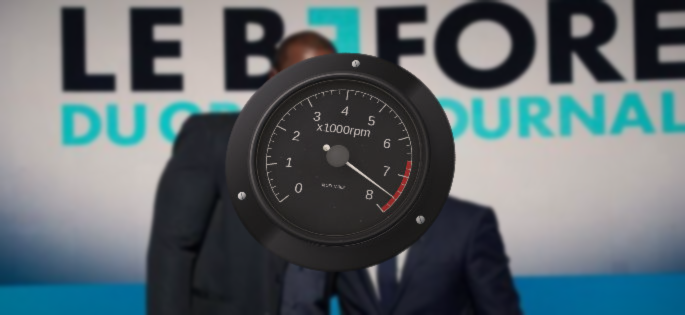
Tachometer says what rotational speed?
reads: 7600 rpm
